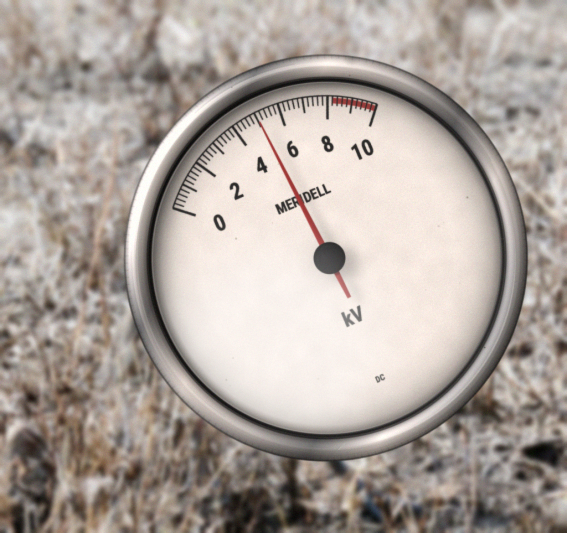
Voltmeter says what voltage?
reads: 5 kV
